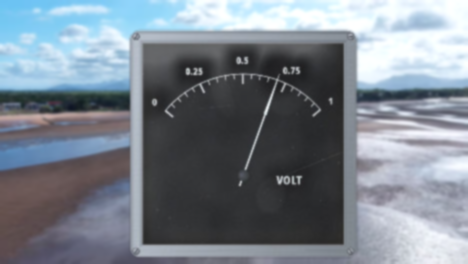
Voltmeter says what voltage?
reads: 0.7 V
